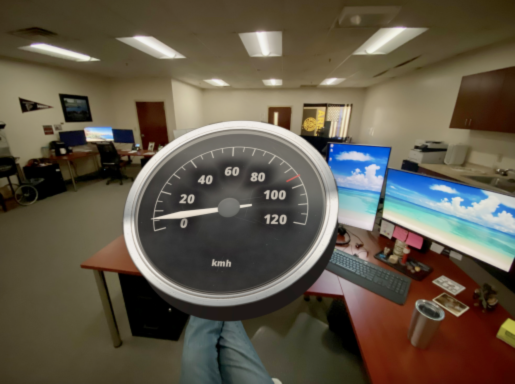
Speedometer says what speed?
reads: 5 km/h
